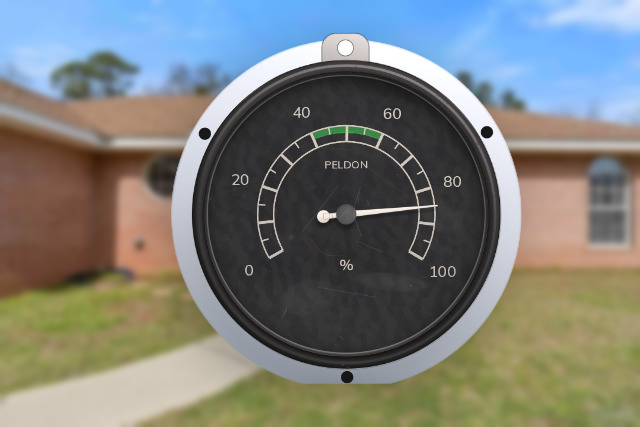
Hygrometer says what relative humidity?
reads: 85 %
